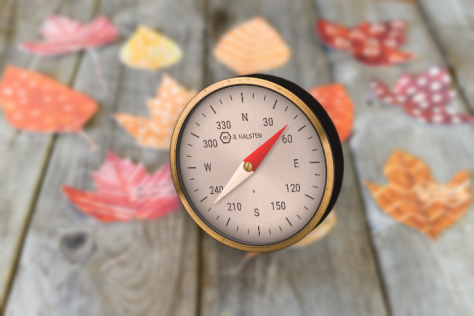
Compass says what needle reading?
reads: 50 °
